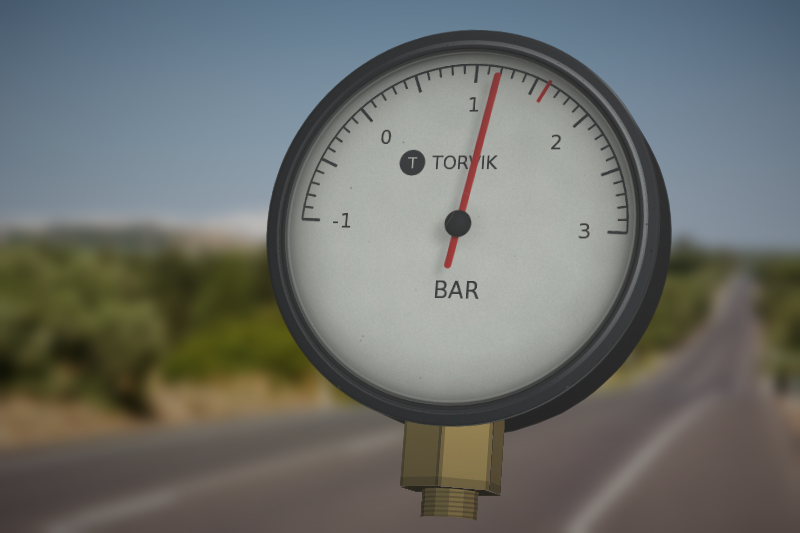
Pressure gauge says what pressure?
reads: 1.2 bar
